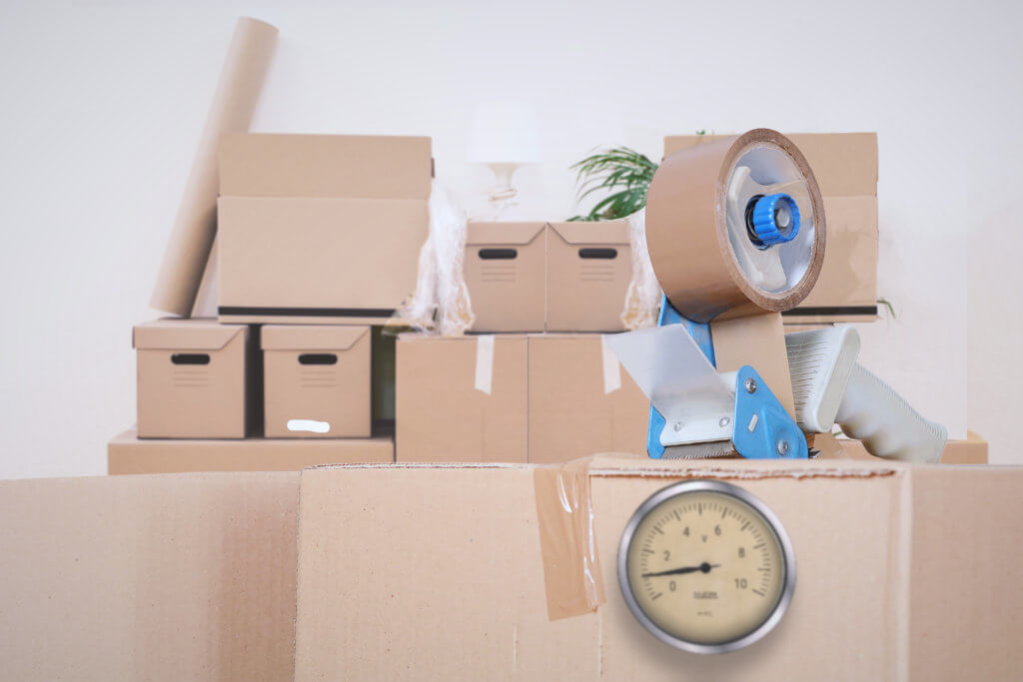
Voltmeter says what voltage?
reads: 1 V
